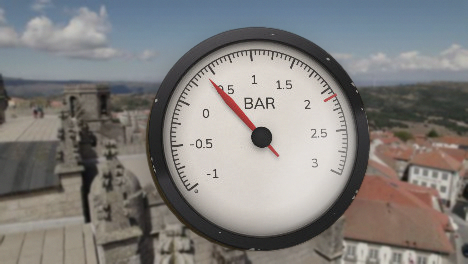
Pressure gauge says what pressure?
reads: 0.4 bar
